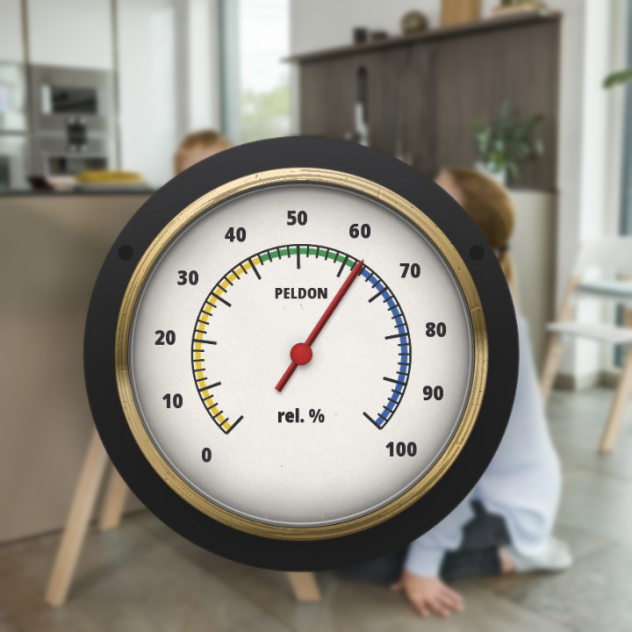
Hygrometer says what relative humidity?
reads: 63 %
